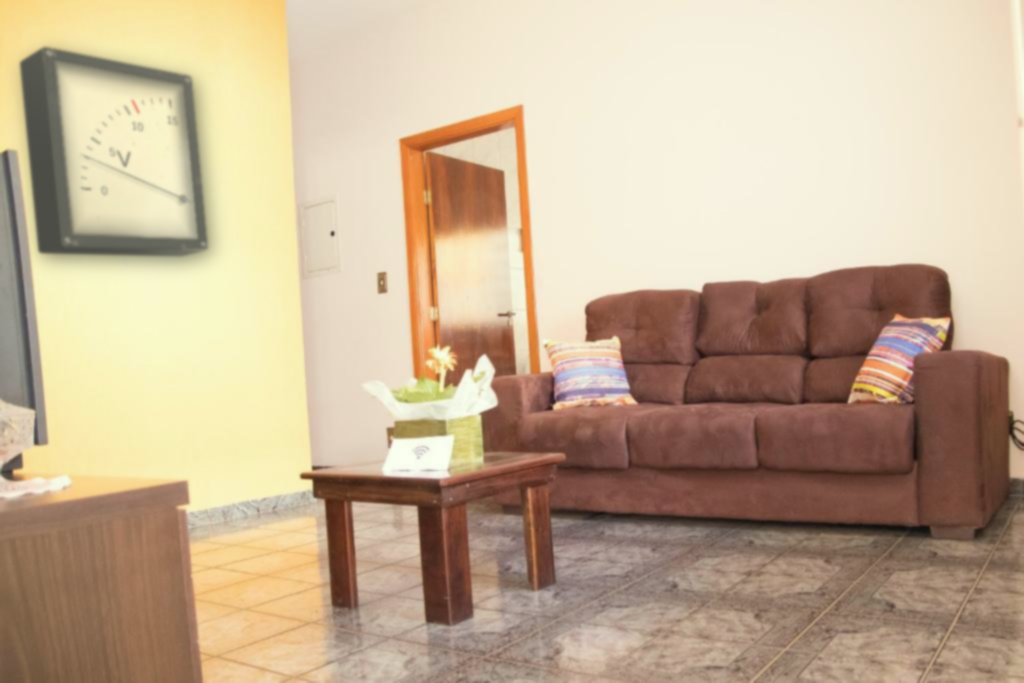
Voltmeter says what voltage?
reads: 3 V
